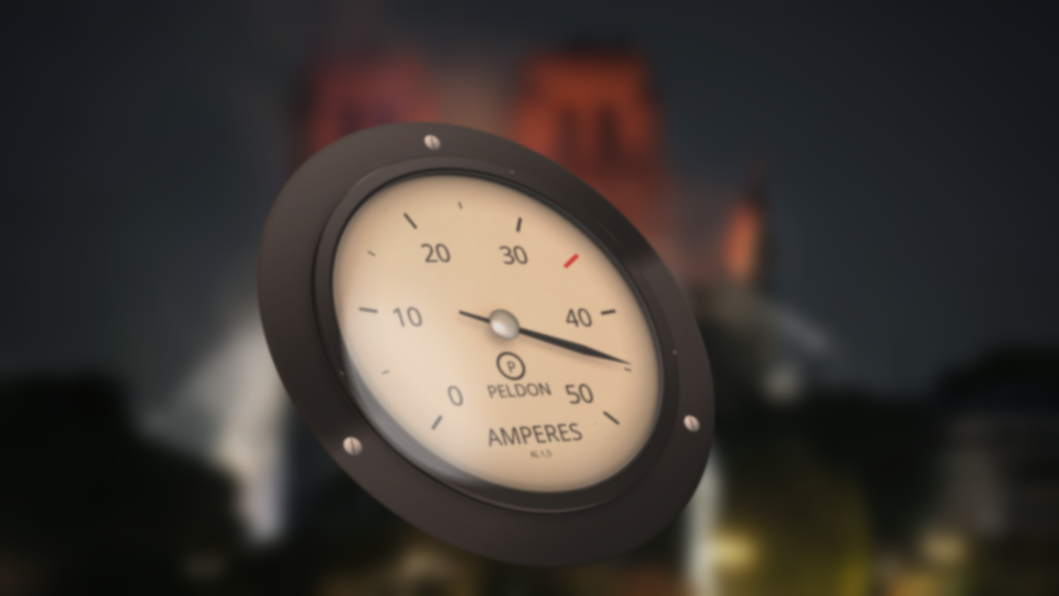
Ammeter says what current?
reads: 45 A
